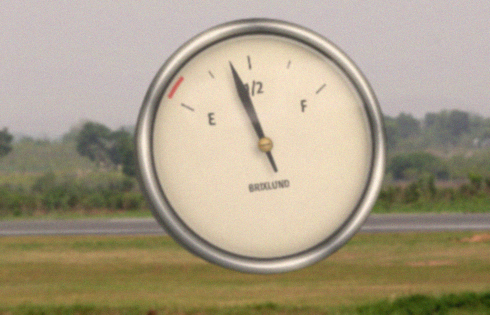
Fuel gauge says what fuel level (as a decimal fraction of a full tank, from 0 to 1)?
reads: 0.375
